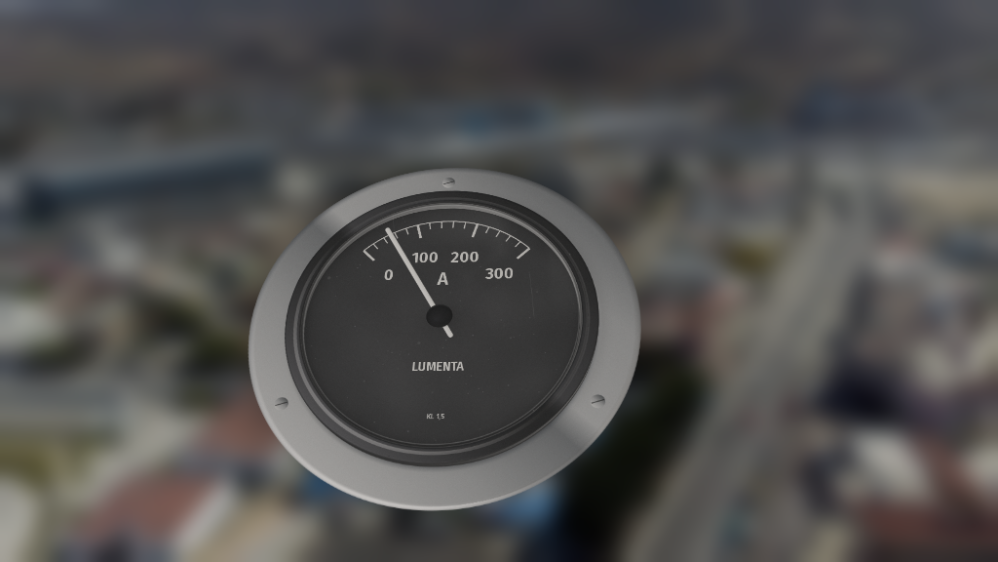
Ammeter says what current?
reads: 50 A
